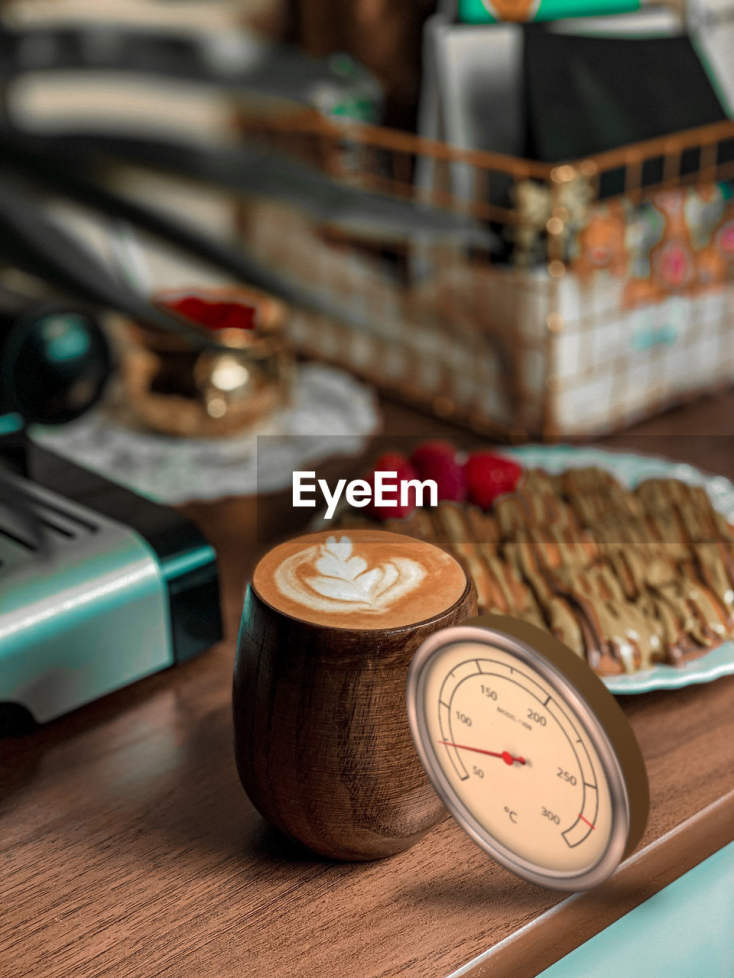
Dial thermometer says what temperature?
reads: 75 °C
